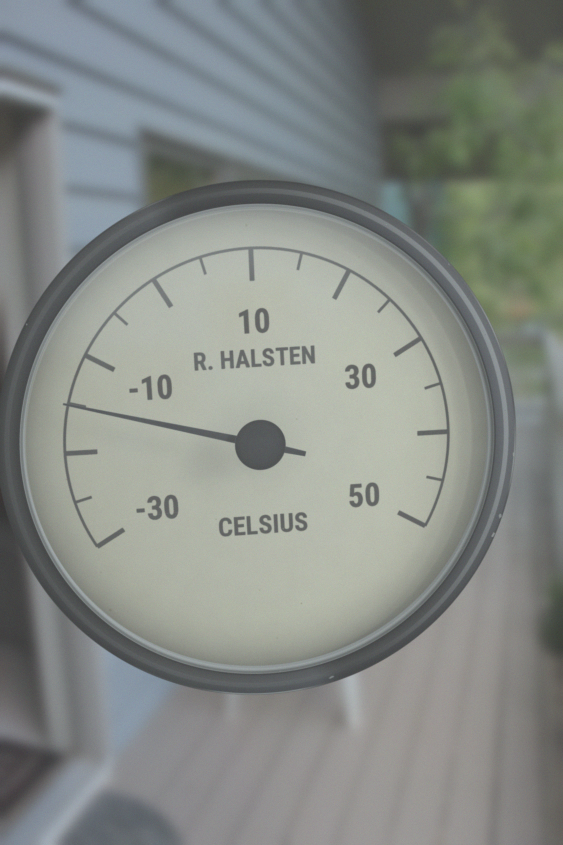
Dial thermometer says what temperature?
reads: -15 °C
